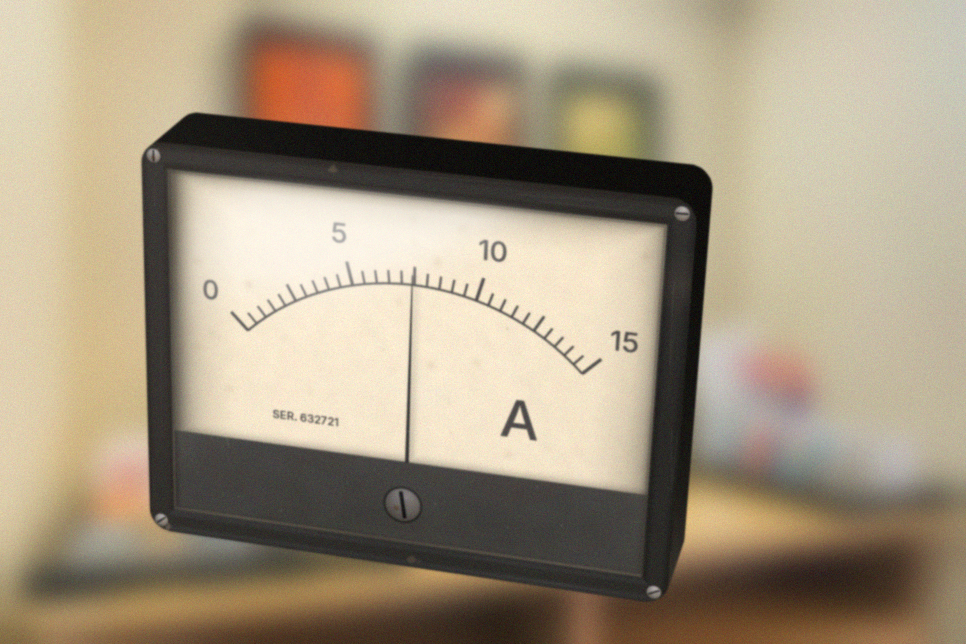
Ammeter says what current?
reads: 7.5 A
